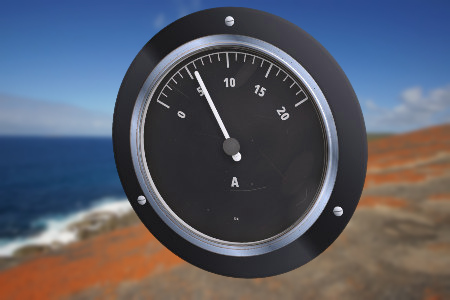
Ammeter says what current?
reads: 6 A
